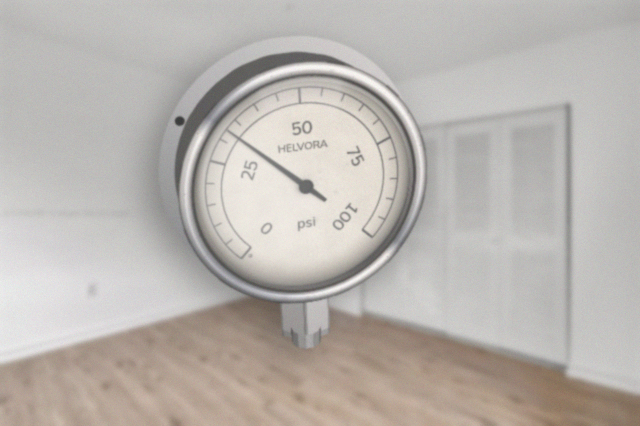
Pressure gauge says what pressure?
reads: 32.5 psi
